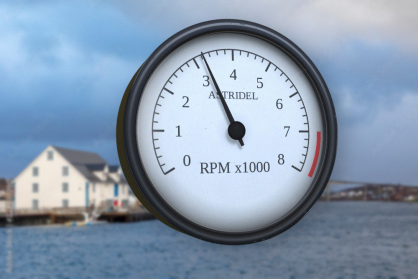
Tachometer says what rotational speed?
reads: 3200 rpm
